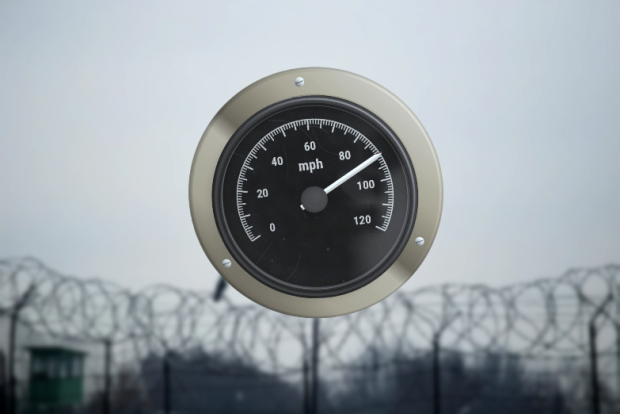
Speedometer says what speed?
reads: 90 mph
